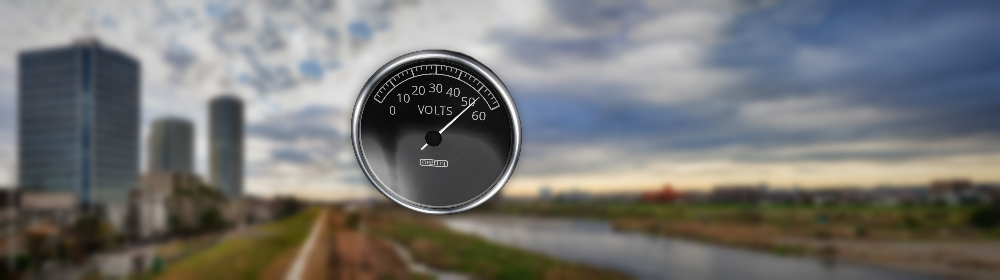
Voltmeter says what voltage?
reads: 52 V
